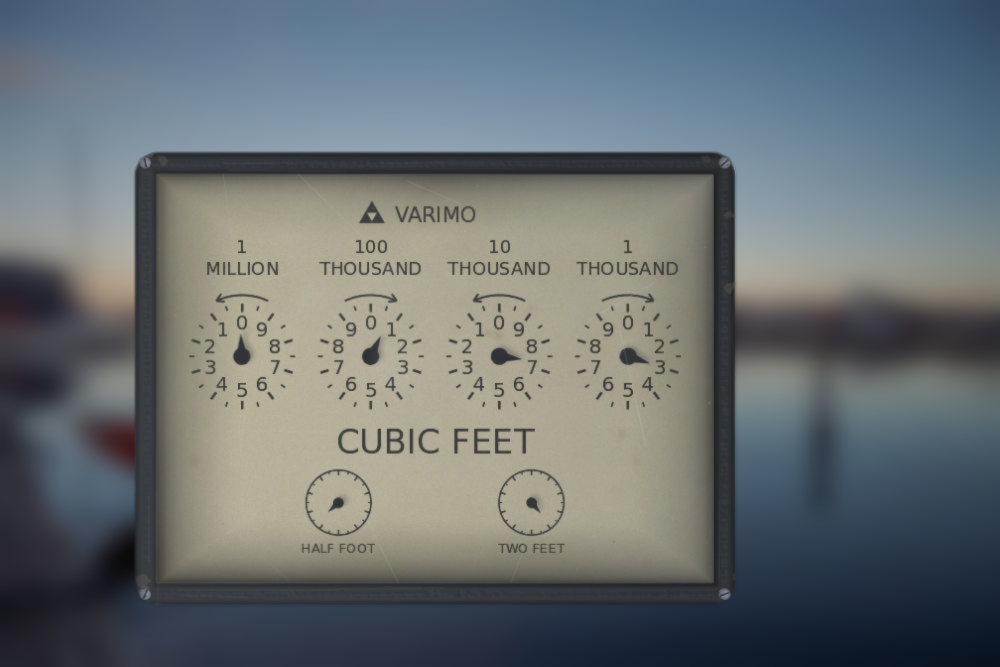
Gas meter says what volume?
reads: 7300 ft³
